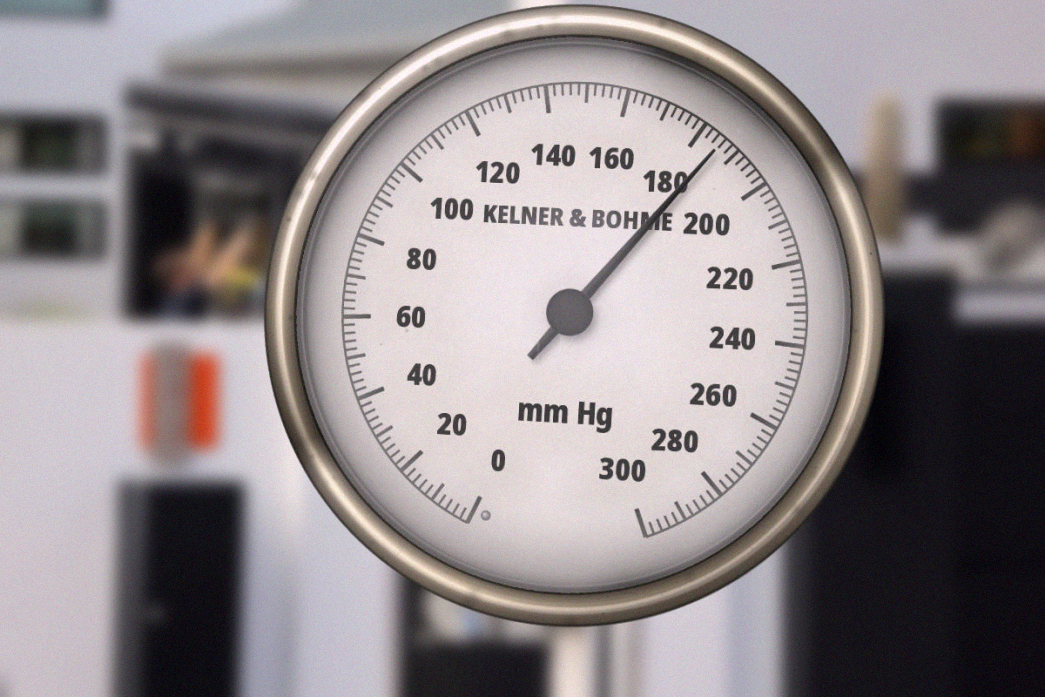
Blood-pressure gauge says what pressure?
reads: 186 mmHg
